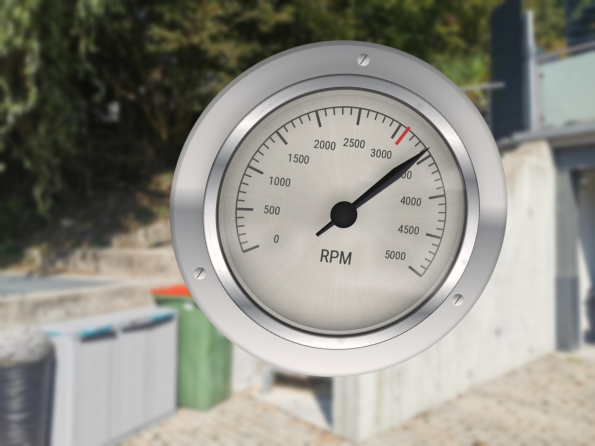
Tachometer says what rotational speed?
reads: 3400 rpm
